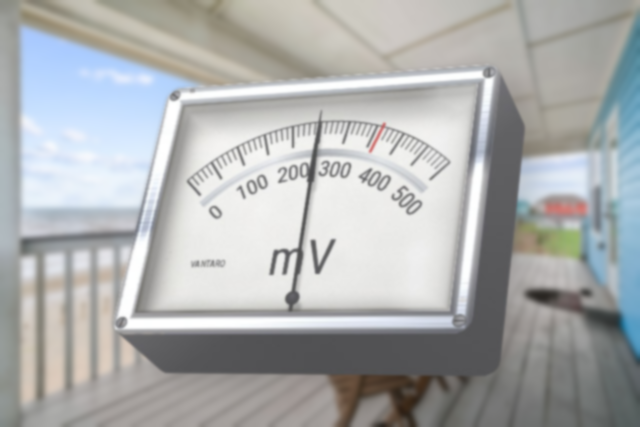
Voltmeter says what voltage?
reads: 250 mV
